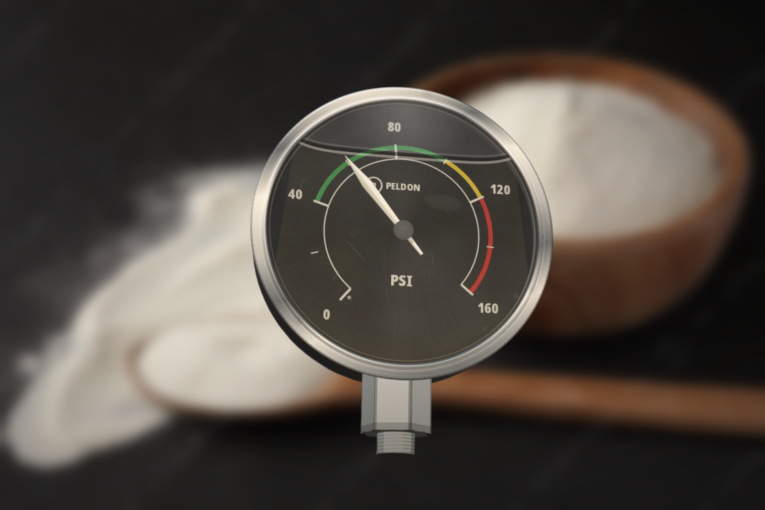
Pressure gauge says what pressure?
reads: 60 psi
